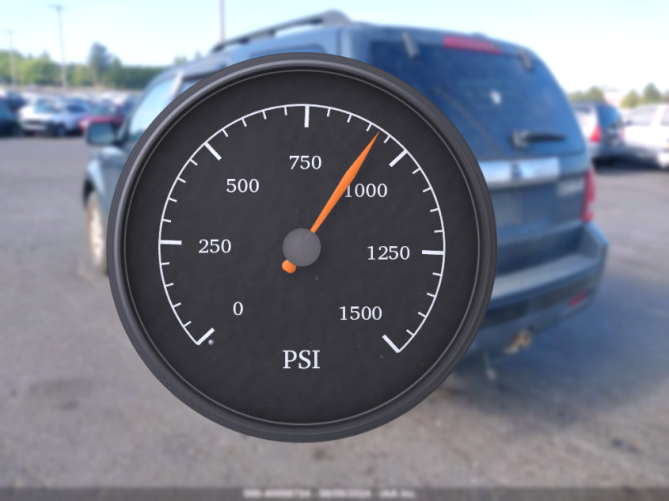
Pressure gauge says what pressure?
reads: 925 psi
